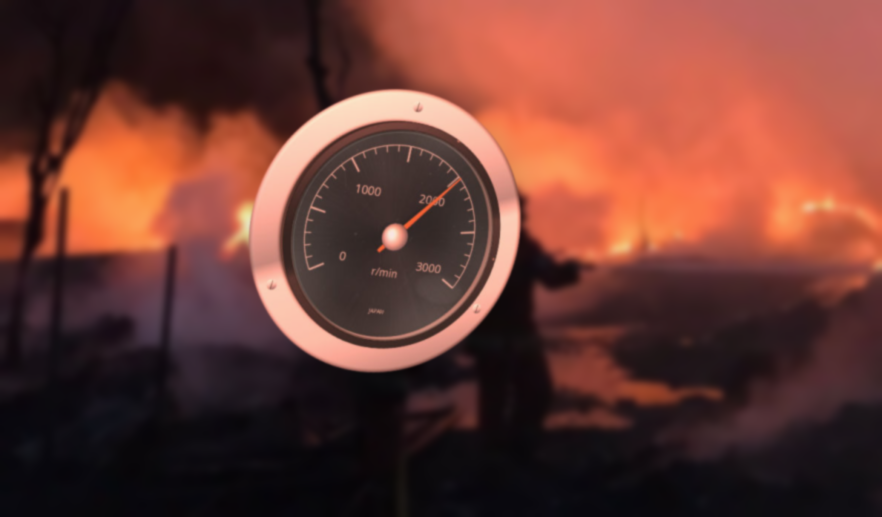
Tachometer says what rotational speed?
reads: 2000 rpm
